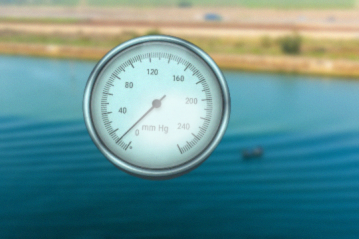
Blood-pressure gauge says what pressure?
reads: 10 mmHg
